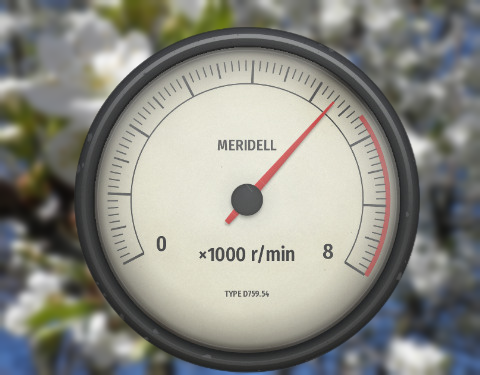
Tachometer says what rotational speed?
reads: 5300 rpm
